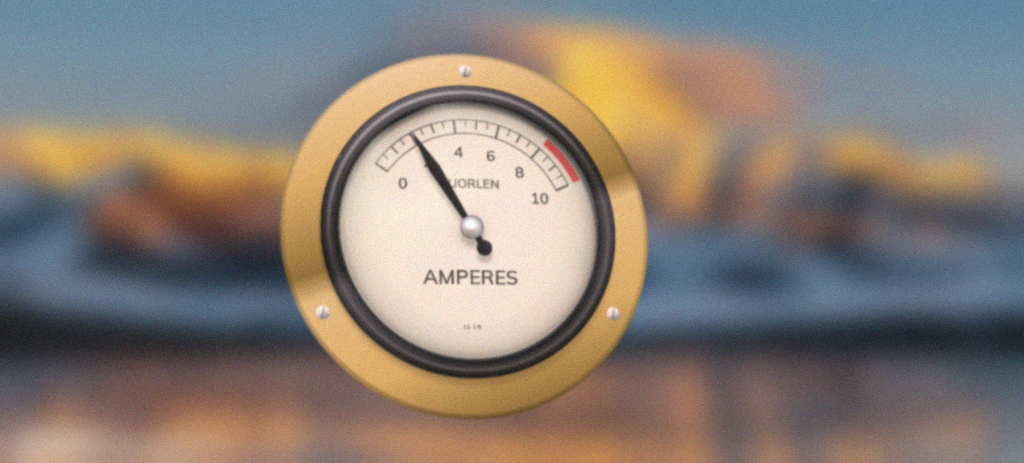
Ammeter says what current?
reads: 2 A
